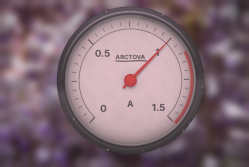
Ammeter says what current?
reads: 1 A
